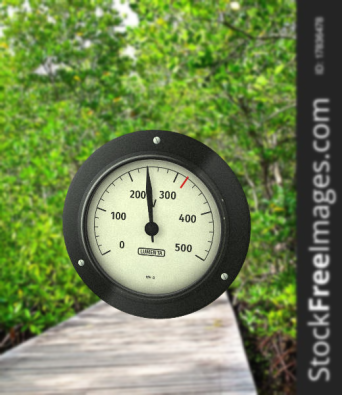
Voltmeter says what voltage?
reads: 240 V
